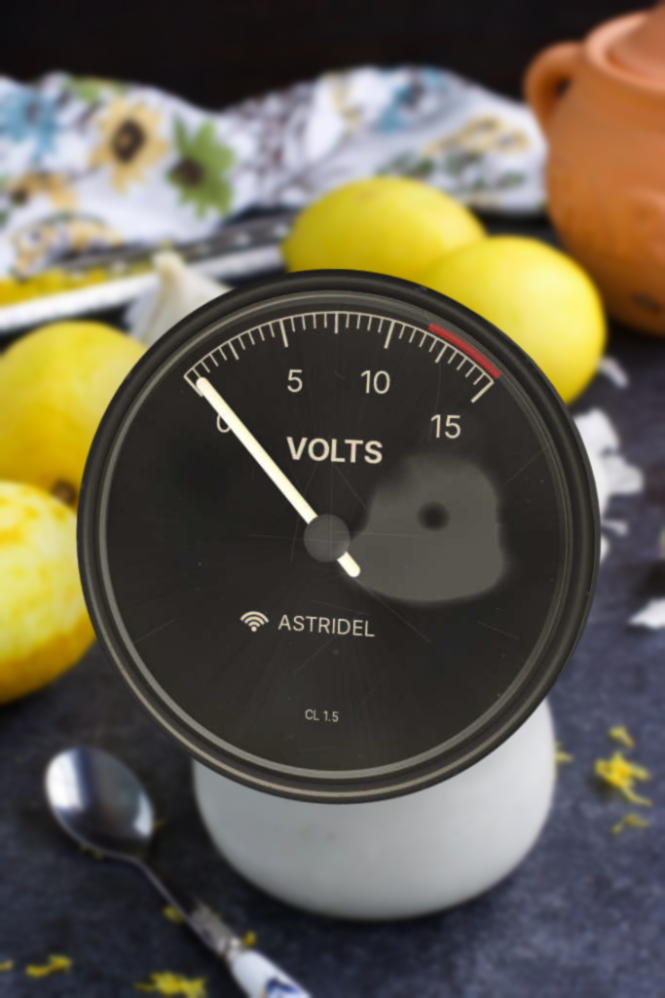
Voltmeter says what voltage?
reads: 0.5 V
